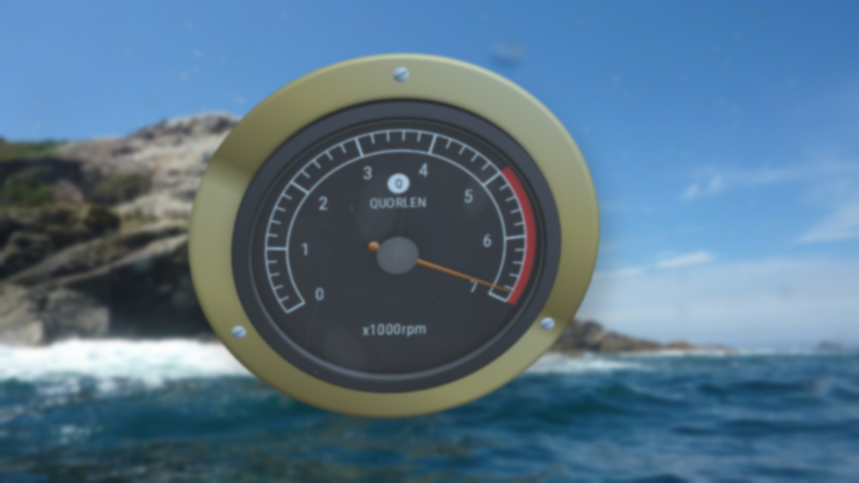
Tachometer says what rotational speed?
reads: 6800 rpm
